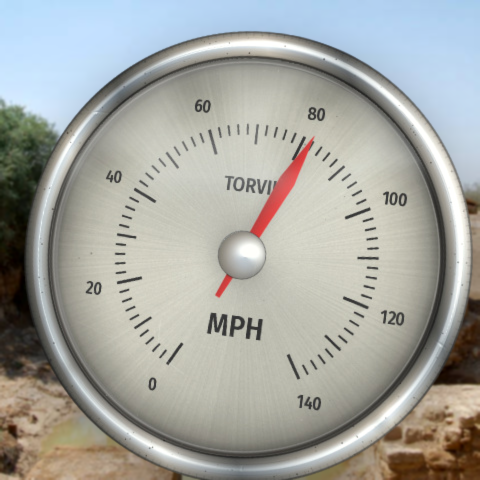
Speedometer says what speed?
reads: 82 mph
